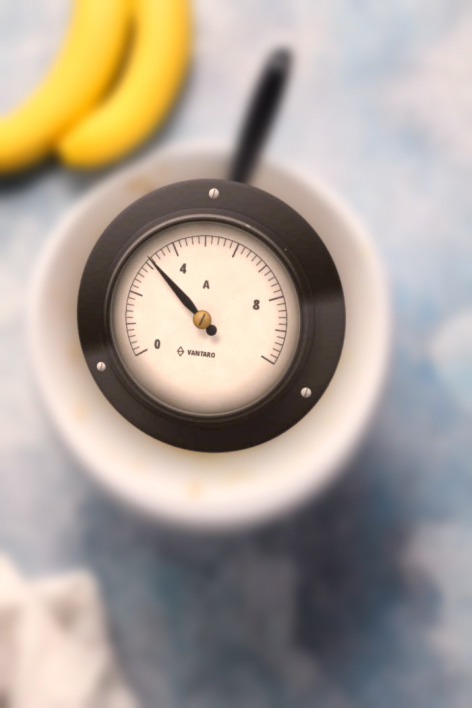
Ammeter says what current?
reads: 3.2 A
